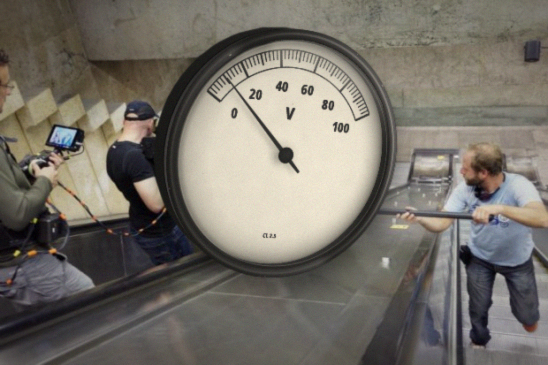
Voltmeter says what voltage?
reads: 10 V
